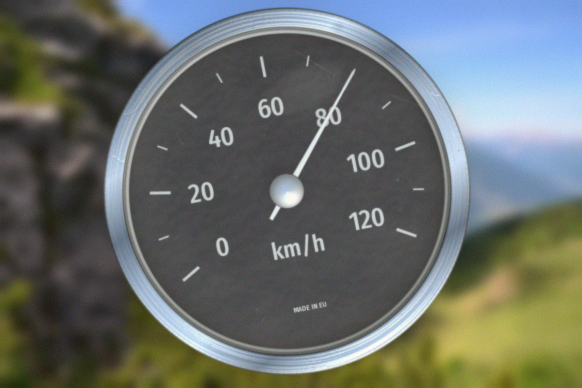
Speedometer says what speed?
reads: 80 km/h
